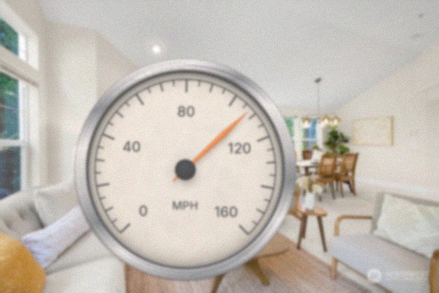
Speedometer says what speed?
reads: 107.5 mph
